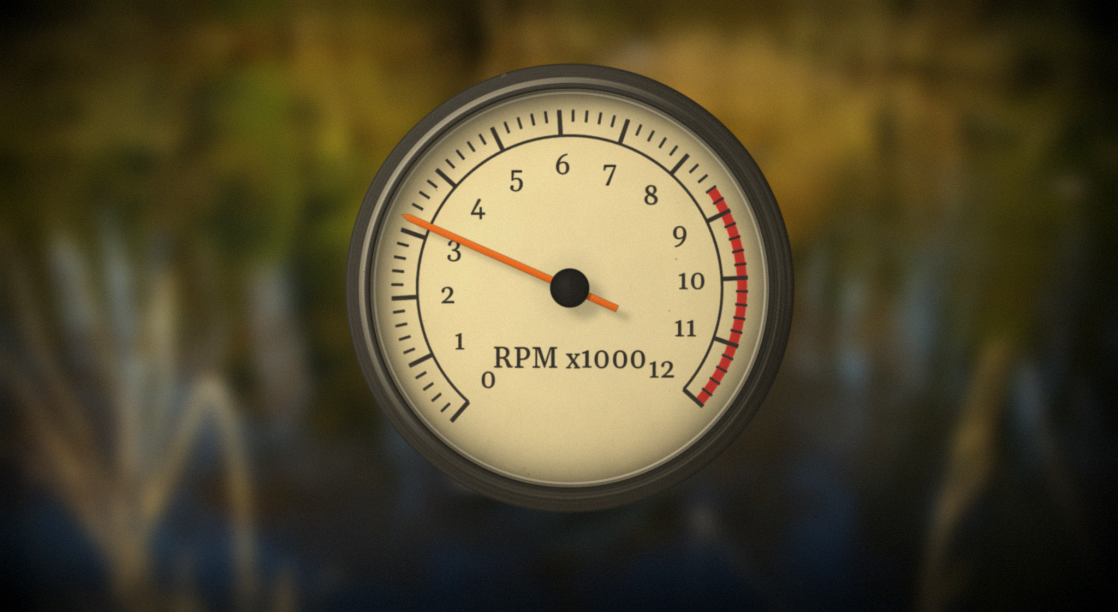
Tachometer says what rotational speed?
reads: 3200 rpm
